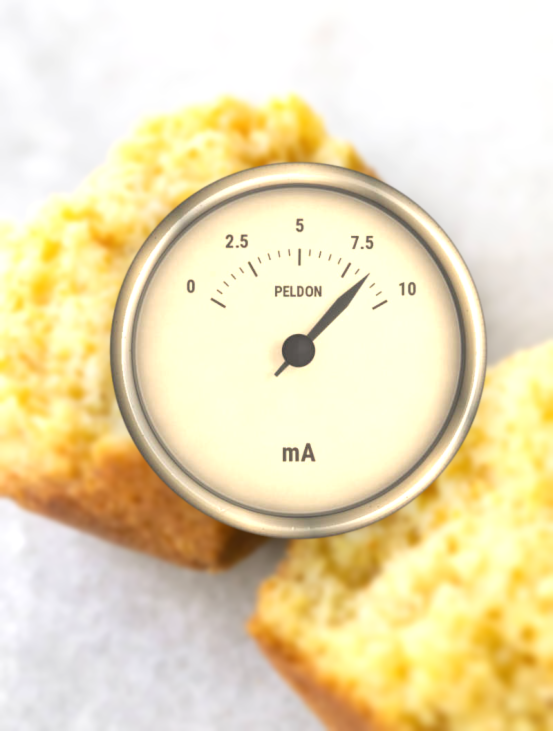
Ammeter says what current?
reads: 8.5 mA
